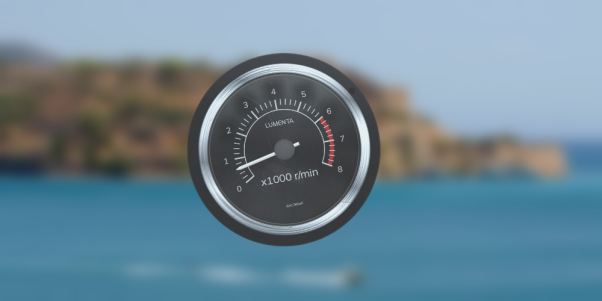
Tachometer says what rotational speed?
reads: 600 rpm
